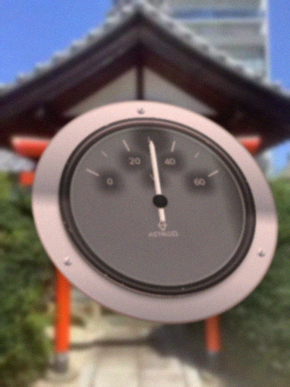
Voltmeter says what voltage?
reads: 30 V
